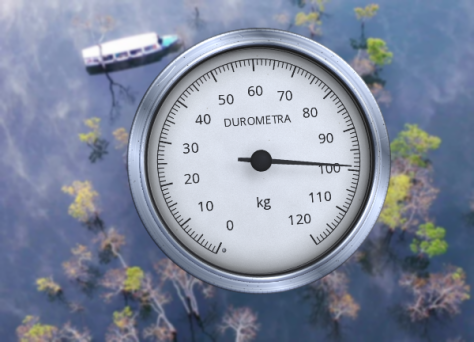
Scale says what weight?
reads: 99 kg
